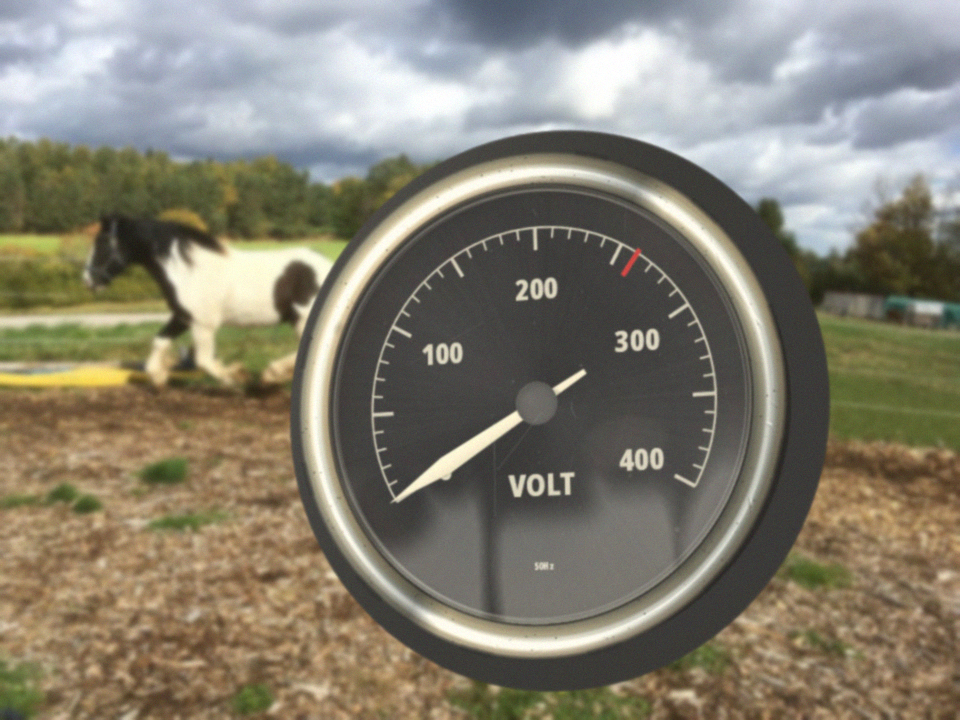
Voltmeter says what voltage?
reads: 0 V
